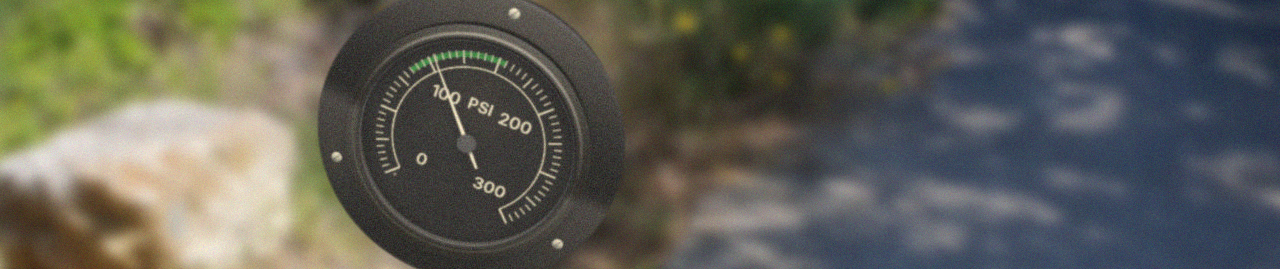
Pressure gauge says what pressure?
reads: 105 psi
